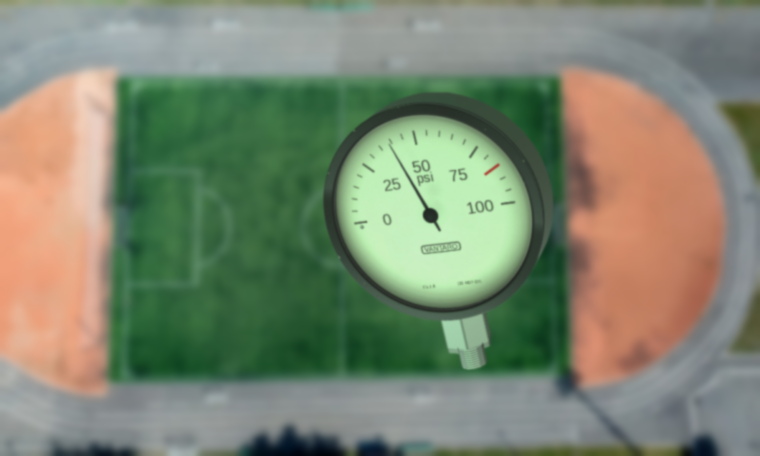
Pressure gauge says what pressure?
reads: 40 psi
